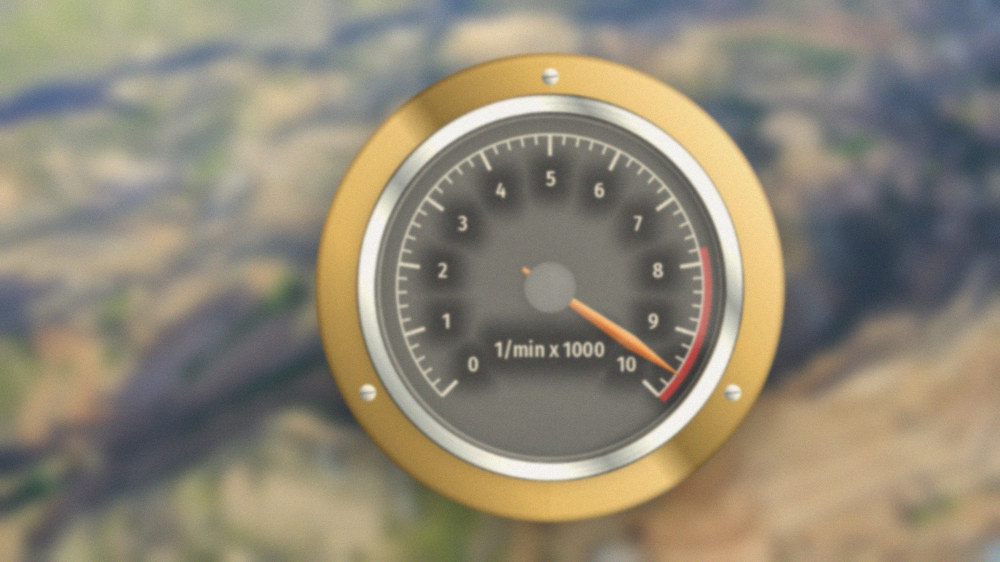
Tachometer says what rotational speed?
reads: 9600 rpm
